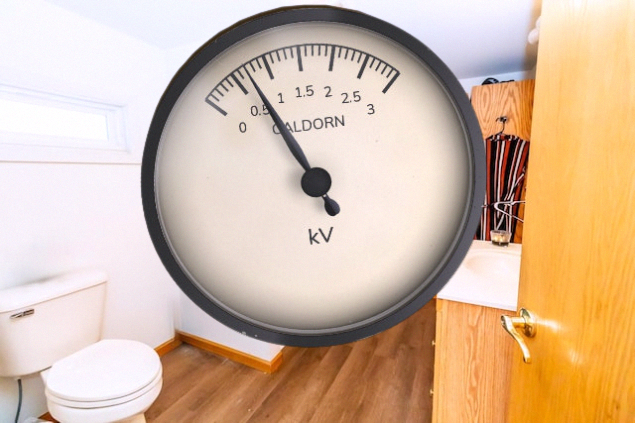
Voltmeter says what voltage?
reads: 0.7 kV
